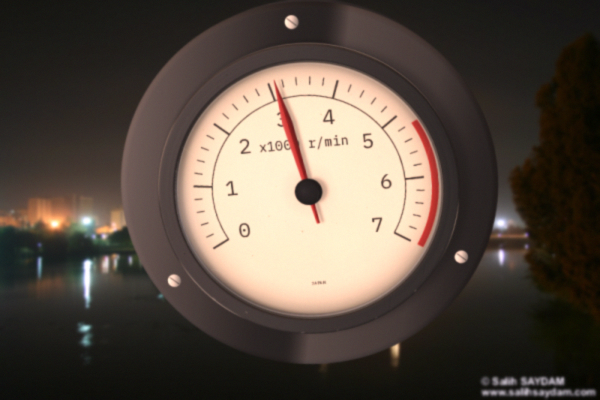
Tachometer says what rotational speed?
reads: 3100 rpm
